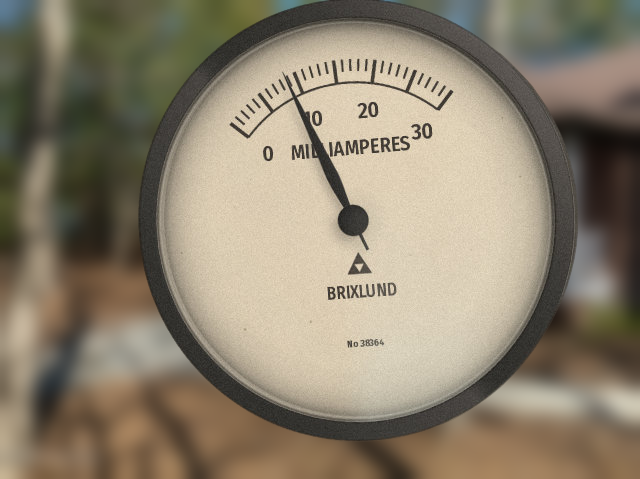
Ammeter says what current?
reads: 9 mA
